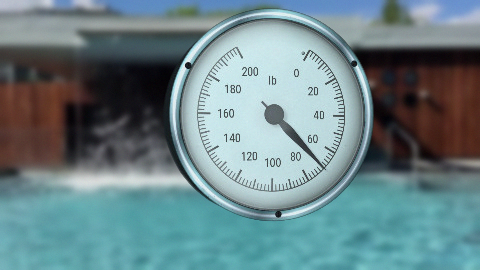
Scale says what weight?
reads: 70 lb
